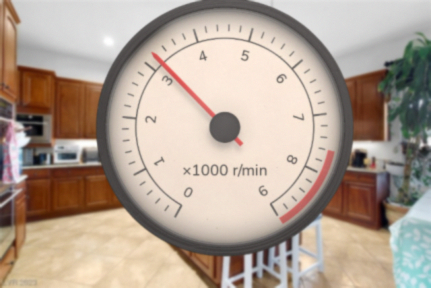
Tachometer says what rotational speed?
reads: 3200 rpm
